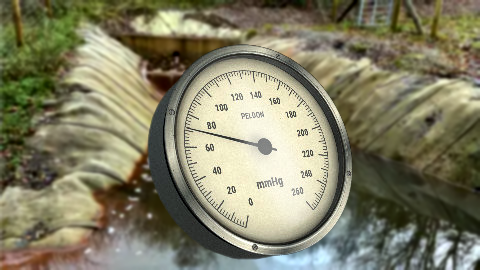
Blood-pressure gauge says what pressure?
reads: 70 mmHg
